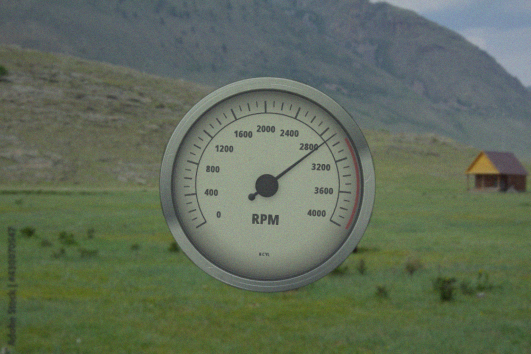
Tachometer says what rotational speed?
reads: 2900 rpm
